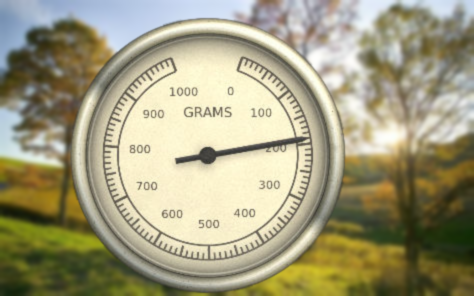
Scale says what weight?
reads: 190 g
